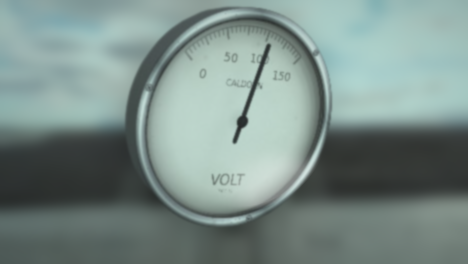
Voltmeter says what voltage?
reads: 100 V
